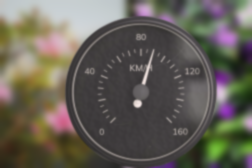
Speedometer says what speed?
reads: 90 km/h
